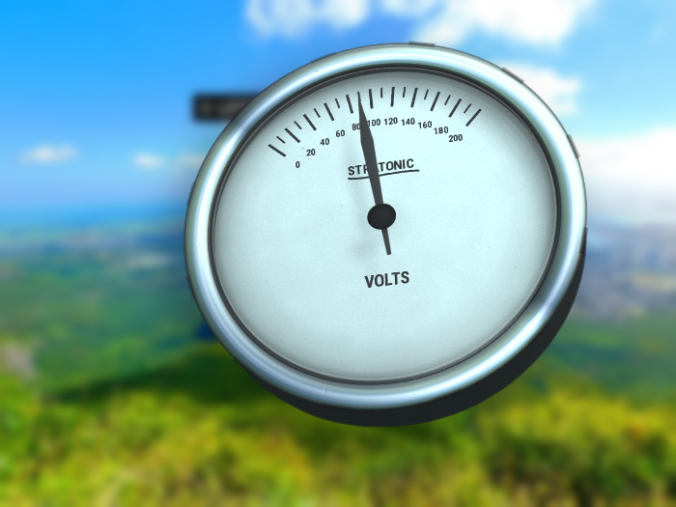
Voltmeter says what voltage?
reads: 90 V
